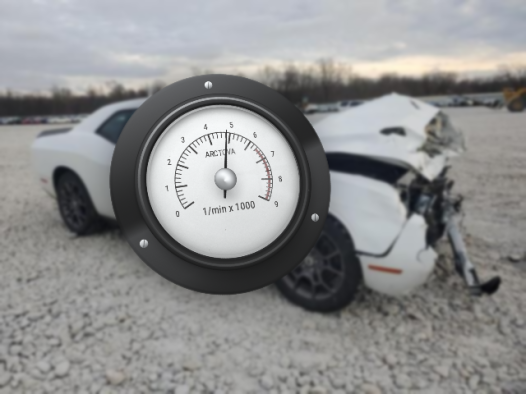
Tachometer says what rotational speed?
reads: 4800 rpm
